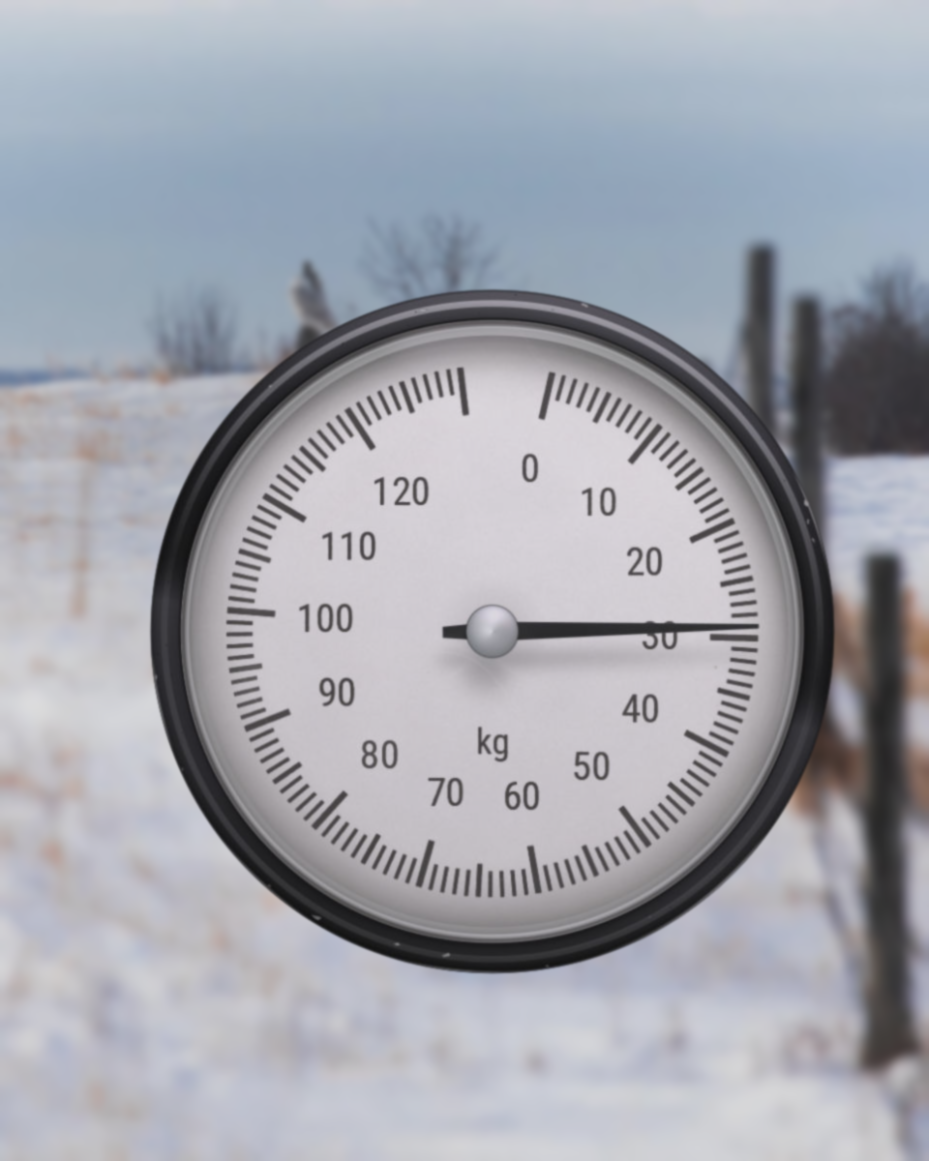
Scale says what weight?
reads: 29 kg
